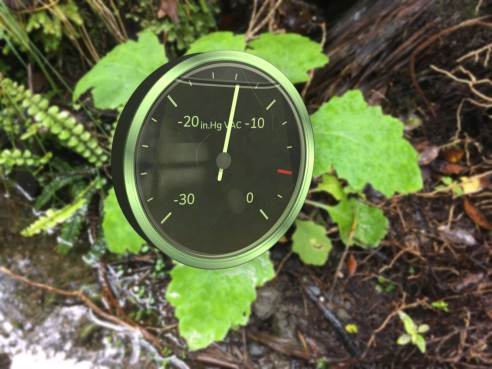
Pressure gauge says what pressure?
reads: -14 inHg
